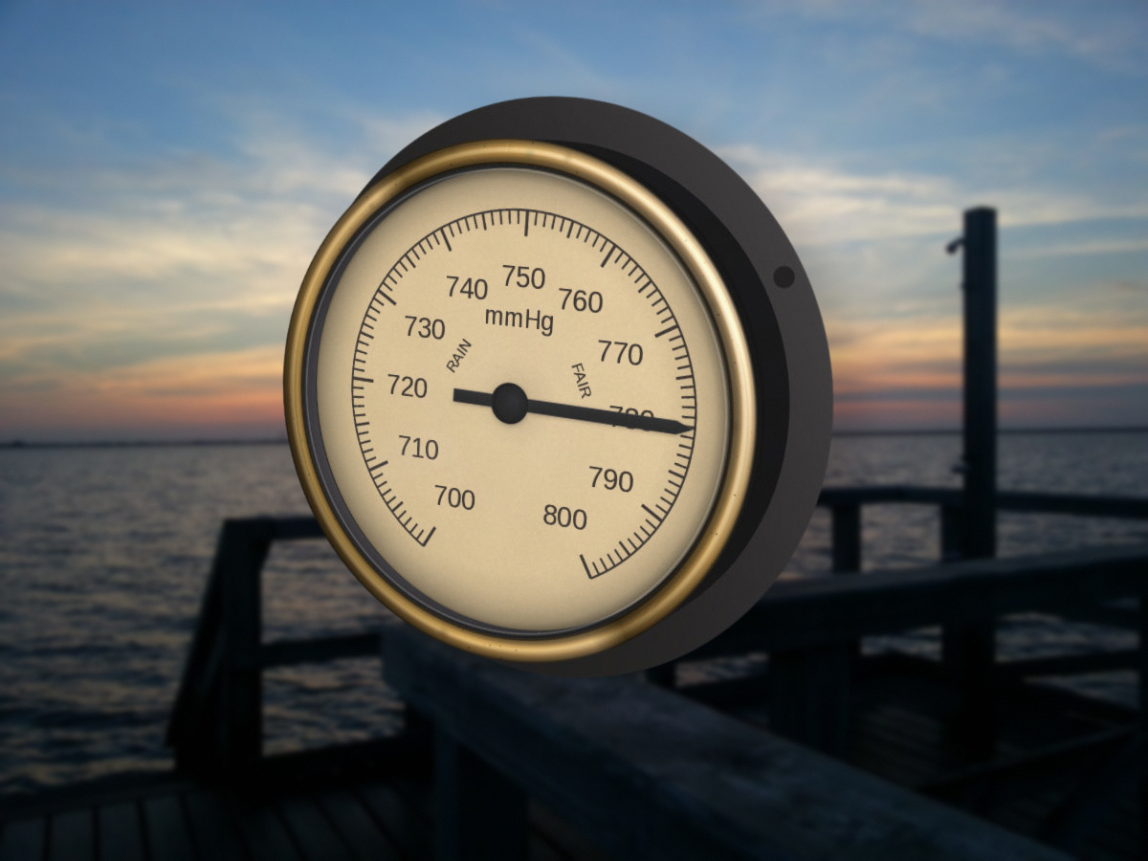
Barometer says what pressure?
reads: 780 mmHg
